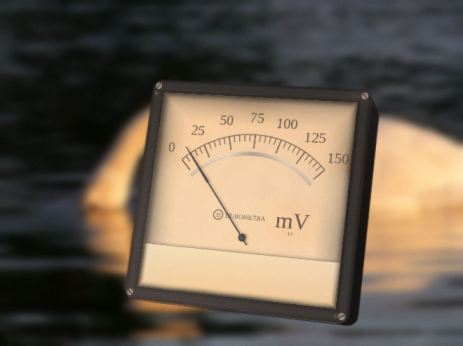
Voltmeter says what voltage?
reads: 10 mV
